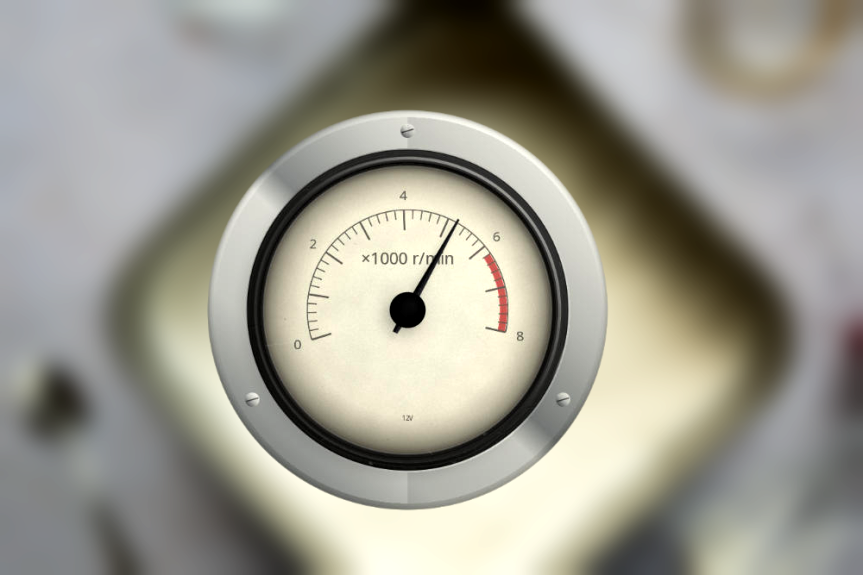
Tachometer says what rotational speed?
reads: 5200 rpm
